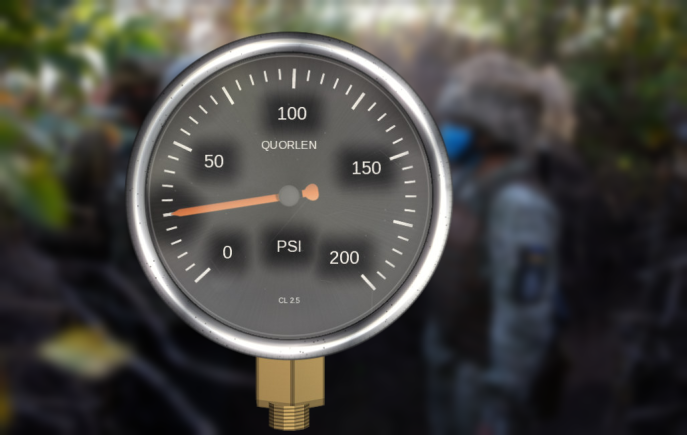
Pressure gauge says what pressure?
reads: 25 psi
